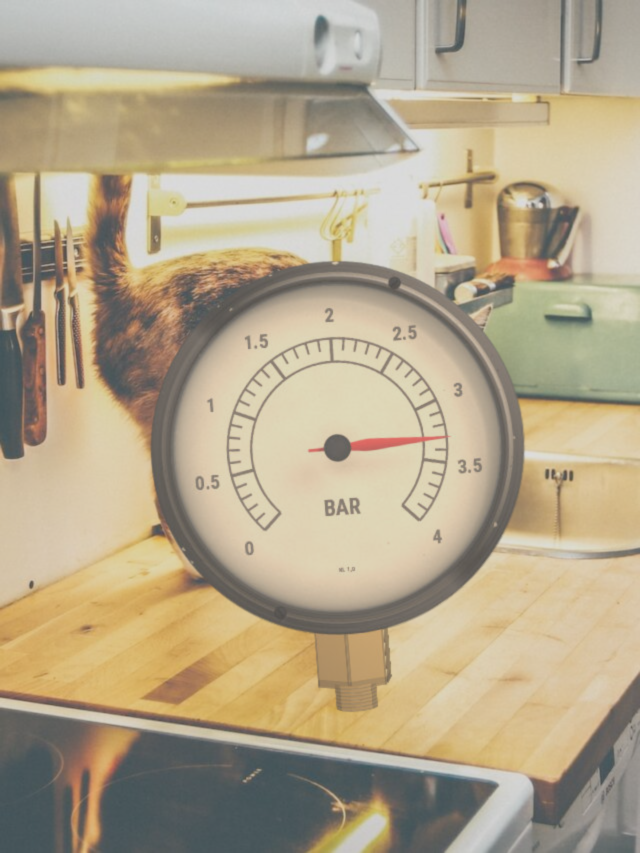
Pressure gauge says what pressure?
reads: 3.3 bar
